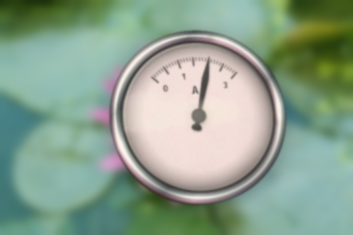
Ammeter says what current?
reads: 2 A
